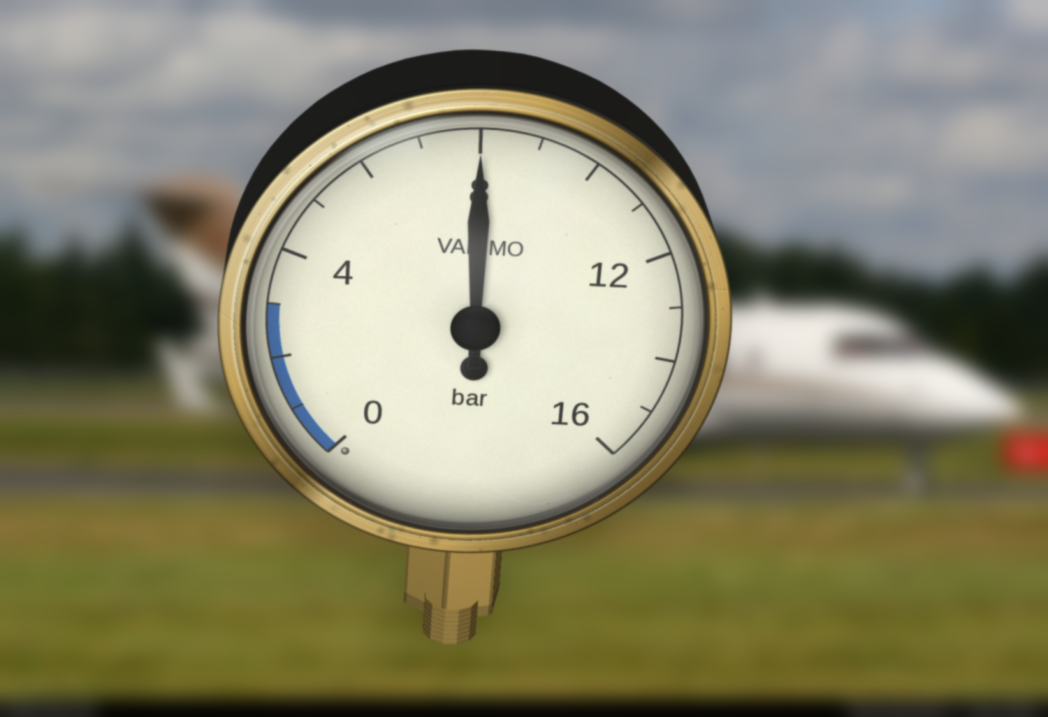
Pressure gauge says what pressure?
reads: 8 bar
